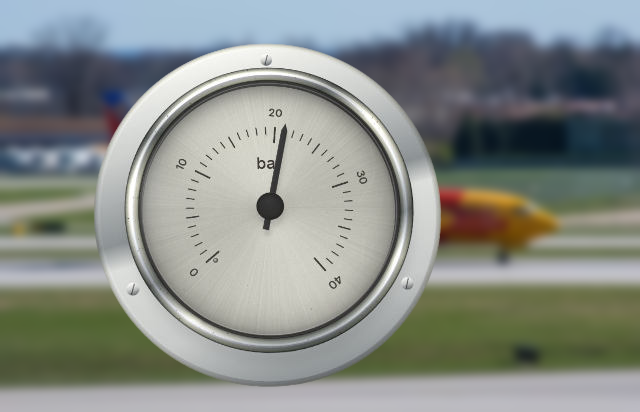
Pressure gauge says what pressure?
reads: 21 bar
